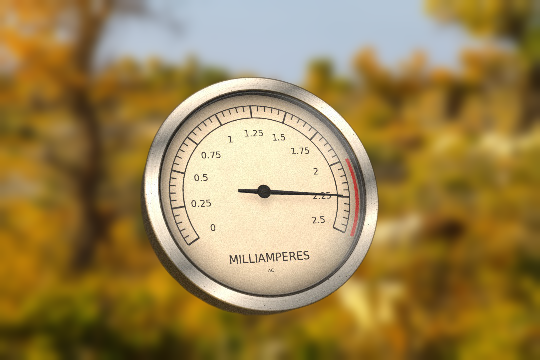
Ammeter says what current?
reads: 2.25 mA
